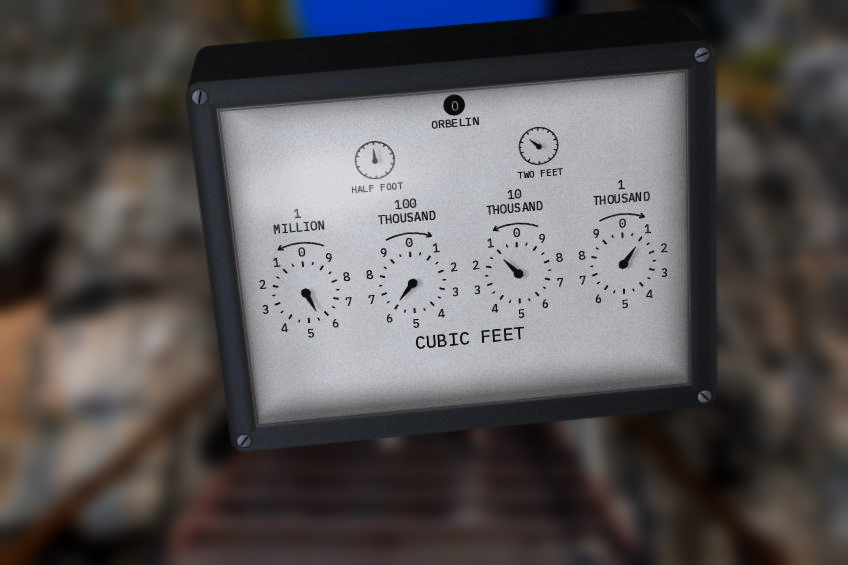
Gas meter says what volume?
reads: 561100 ft³
